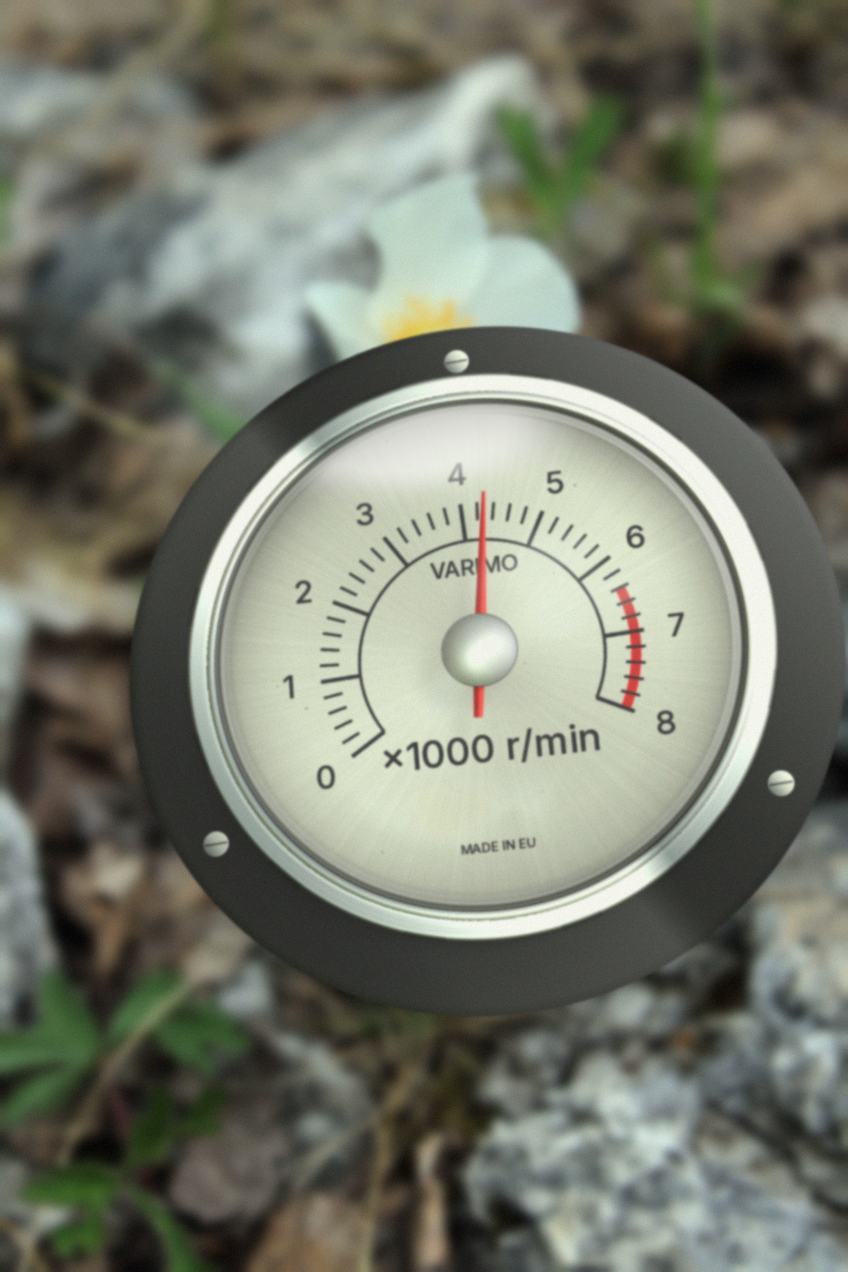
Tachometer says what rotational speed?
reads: 4300 rpm
